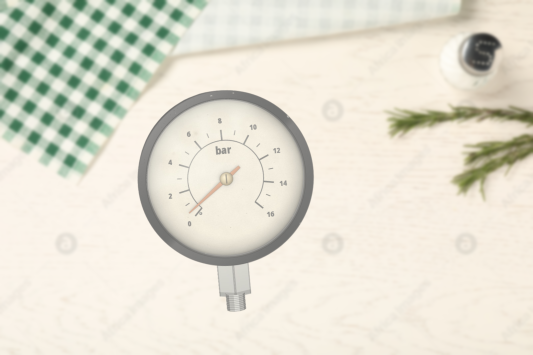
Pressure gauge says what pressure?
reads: 0.5 bar
